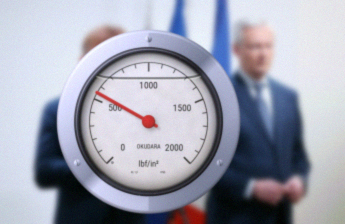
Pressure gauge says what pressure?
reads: 550 psi
